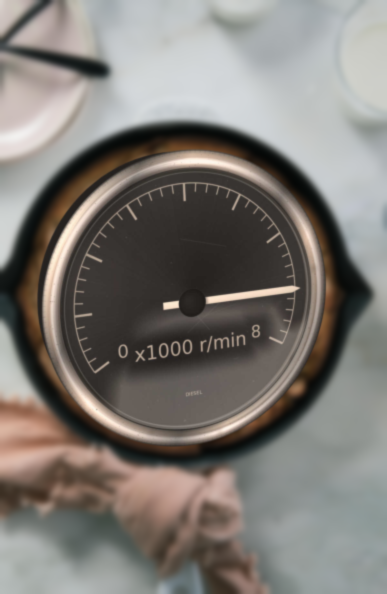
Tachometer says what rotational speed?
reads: 7000 rpm
